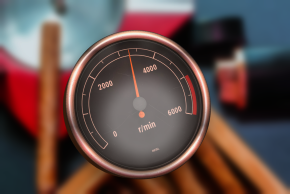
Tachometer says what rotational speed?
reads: 3250 rpm
